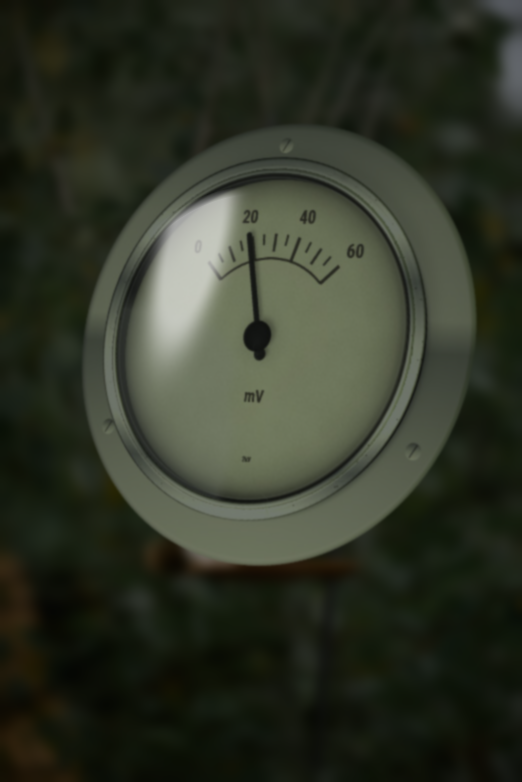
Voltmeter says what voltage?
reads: 20 mV
